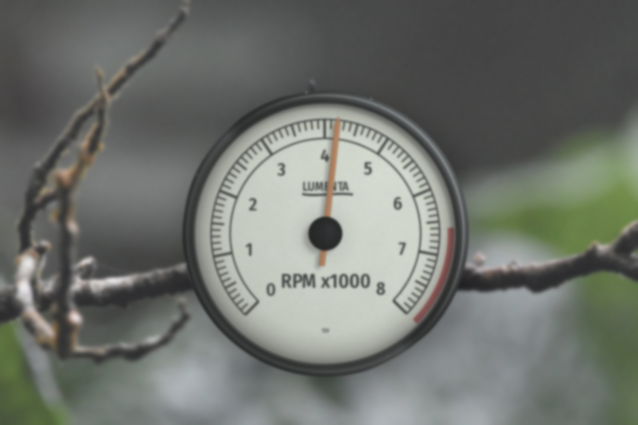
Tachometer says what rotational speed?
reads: 4200 rpm
